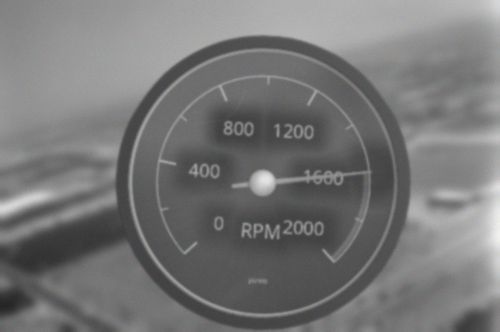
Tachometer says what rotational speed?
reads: 1600 rpm
